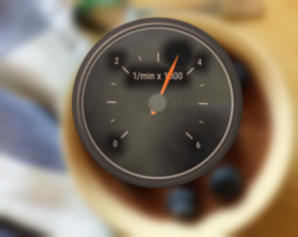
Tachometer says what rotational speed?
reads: 3500 rpm
